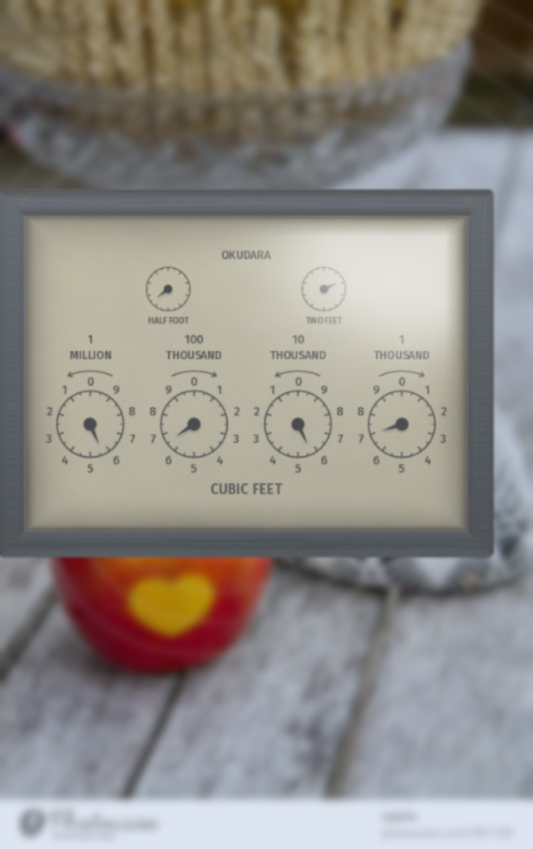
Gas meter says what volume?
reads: 565700 ft³
